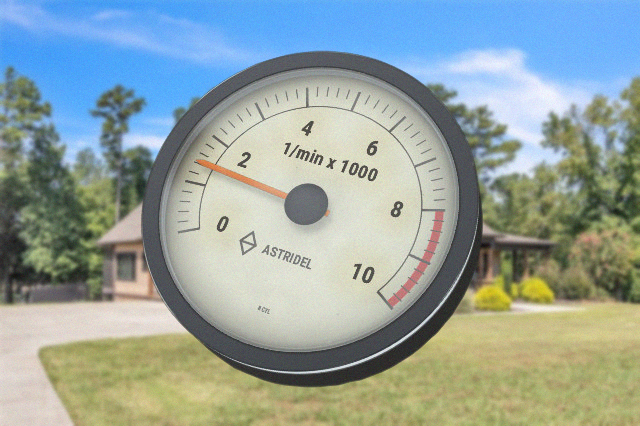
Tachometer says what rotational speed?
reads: 1400 rpm
